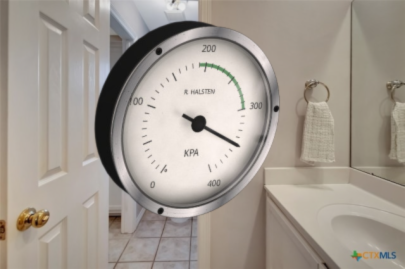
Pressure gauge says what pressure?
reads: 350 kPa
